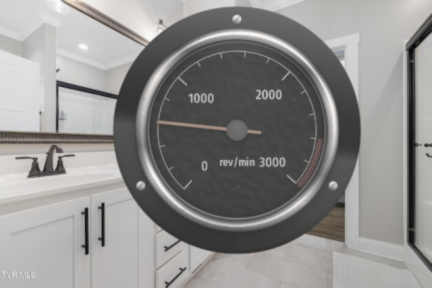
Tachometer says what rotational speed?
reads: 600 rpm
